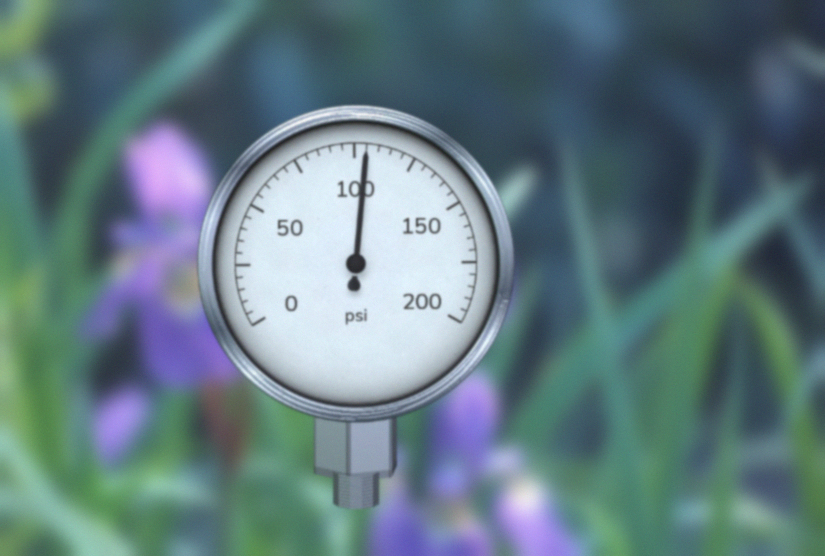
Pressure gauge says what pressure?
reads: 105 psi
